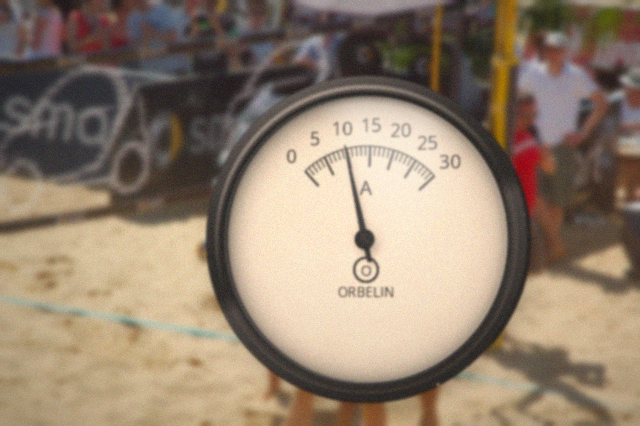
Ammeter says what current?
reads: 10 A
